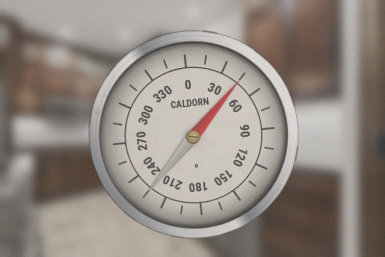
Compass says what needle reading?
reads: 45 °
